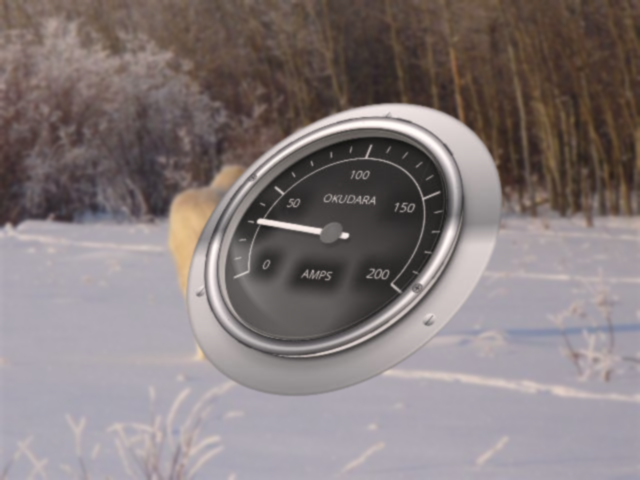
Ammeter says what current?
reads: 30 A
